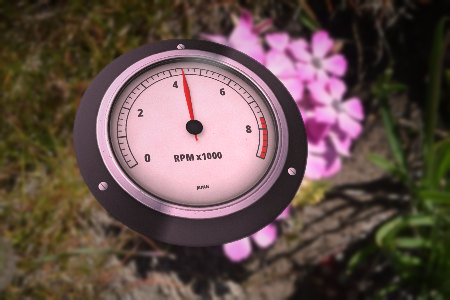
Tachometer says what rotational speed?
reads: 4400 rpm
